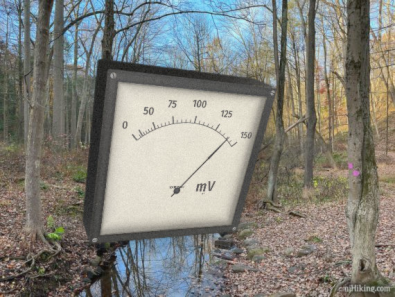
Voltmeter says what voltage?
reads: 140 mV
